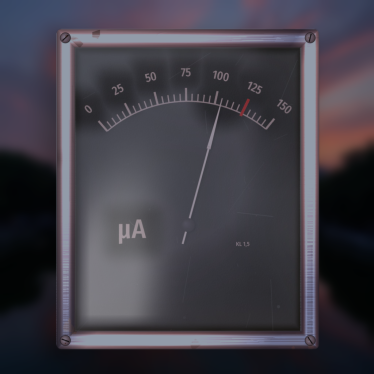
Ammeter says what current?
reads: 105 µA
